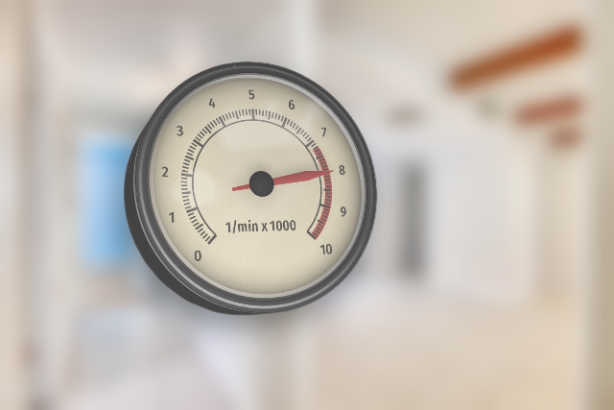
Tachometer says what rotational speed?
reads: 8000 rpm
